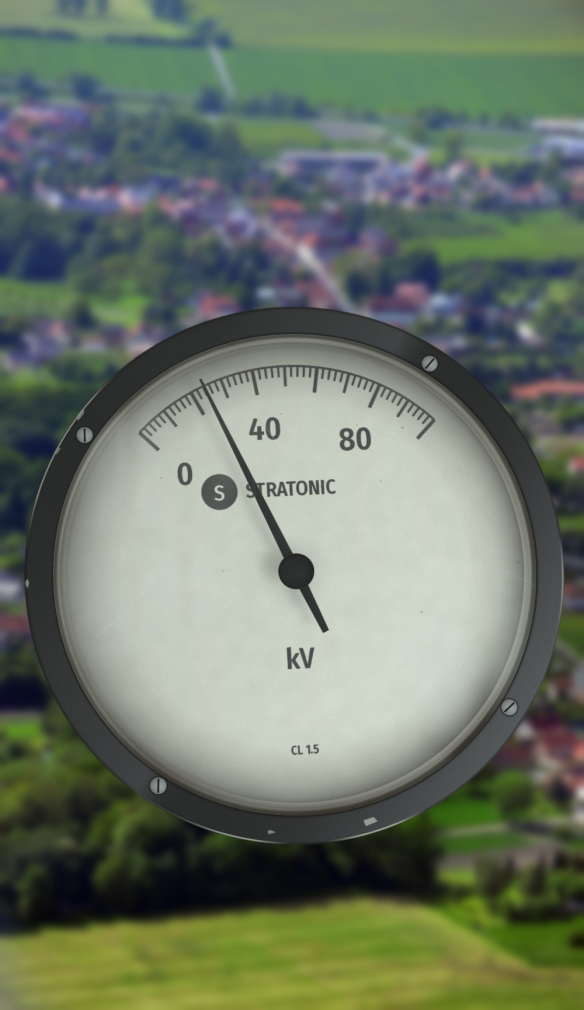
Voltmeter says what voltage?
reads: 24 kV
